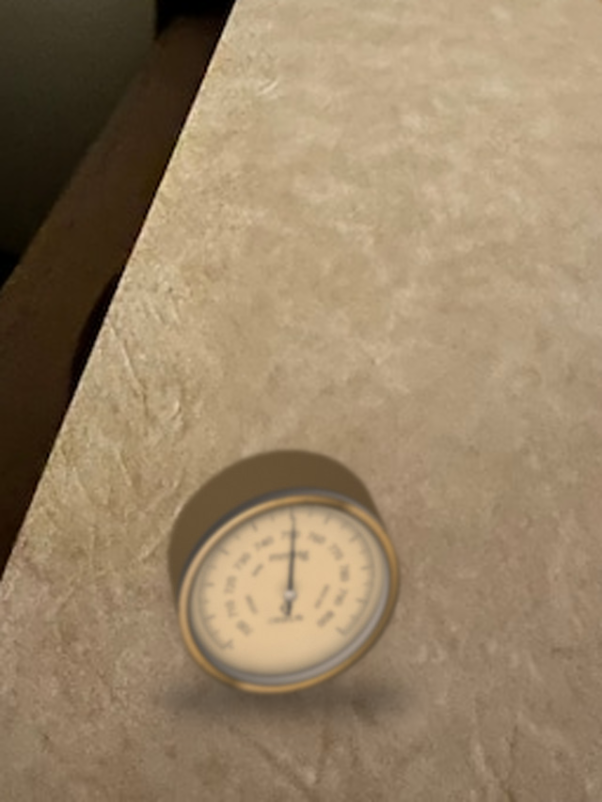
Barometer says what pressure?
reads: 750 mmHg
